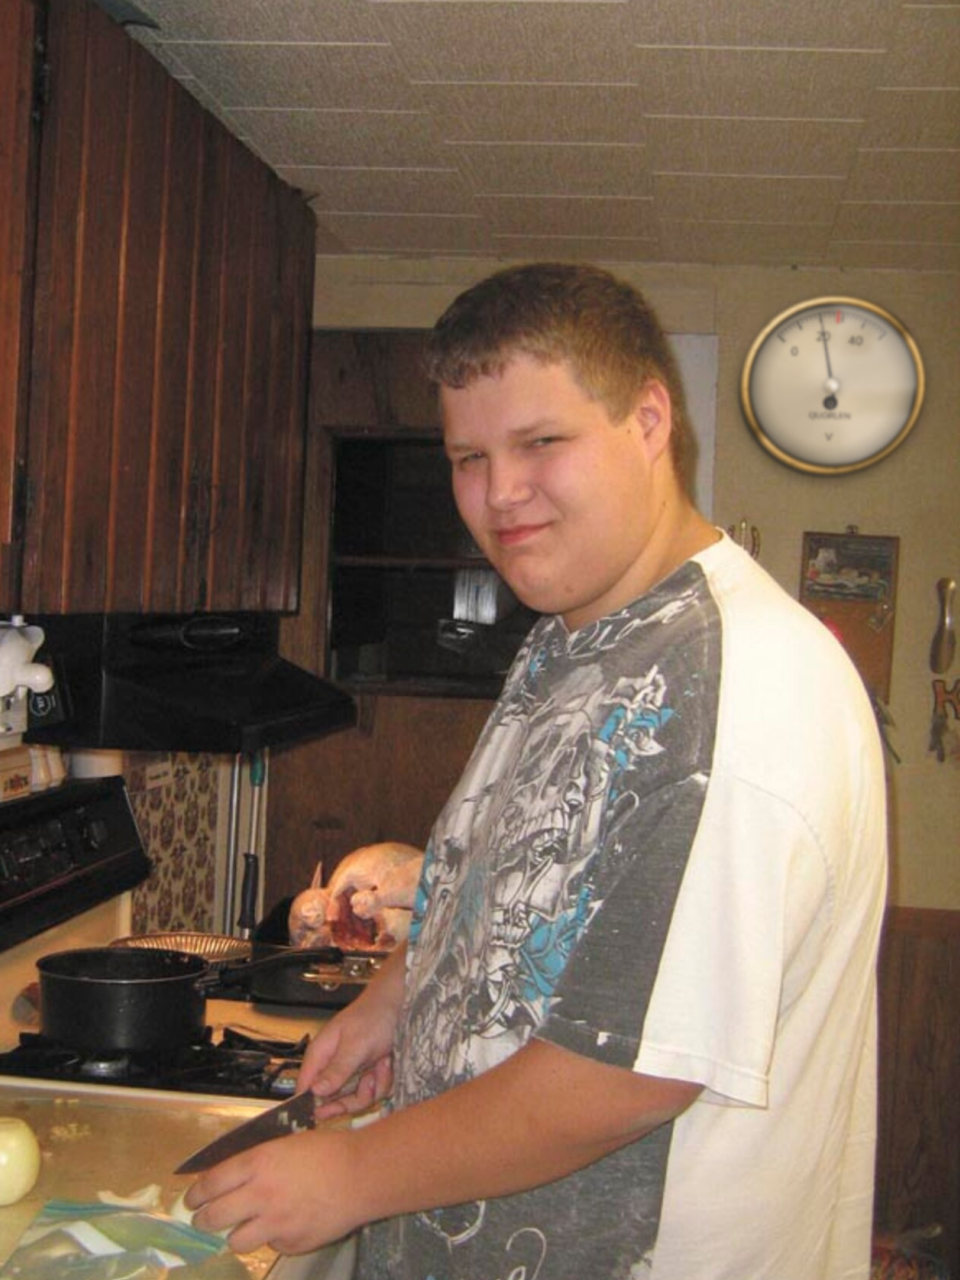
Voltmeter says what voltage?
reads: 20 V
